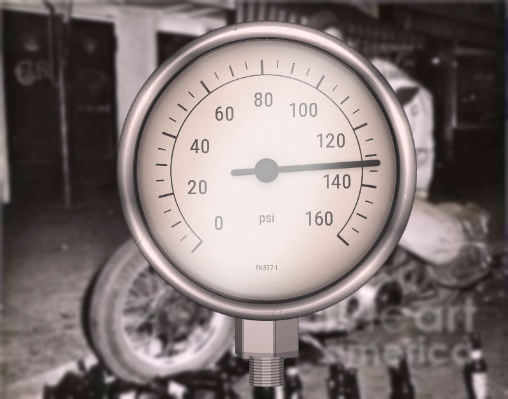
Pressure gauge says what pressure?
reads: 132.5 psi
